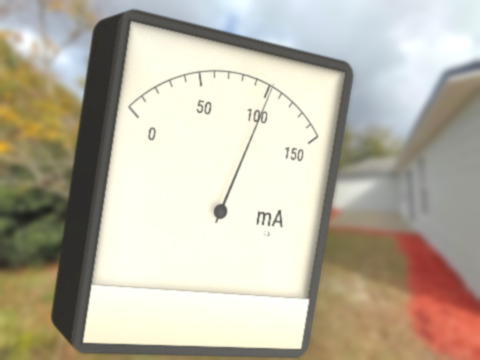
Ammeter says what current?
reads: 100 mA
